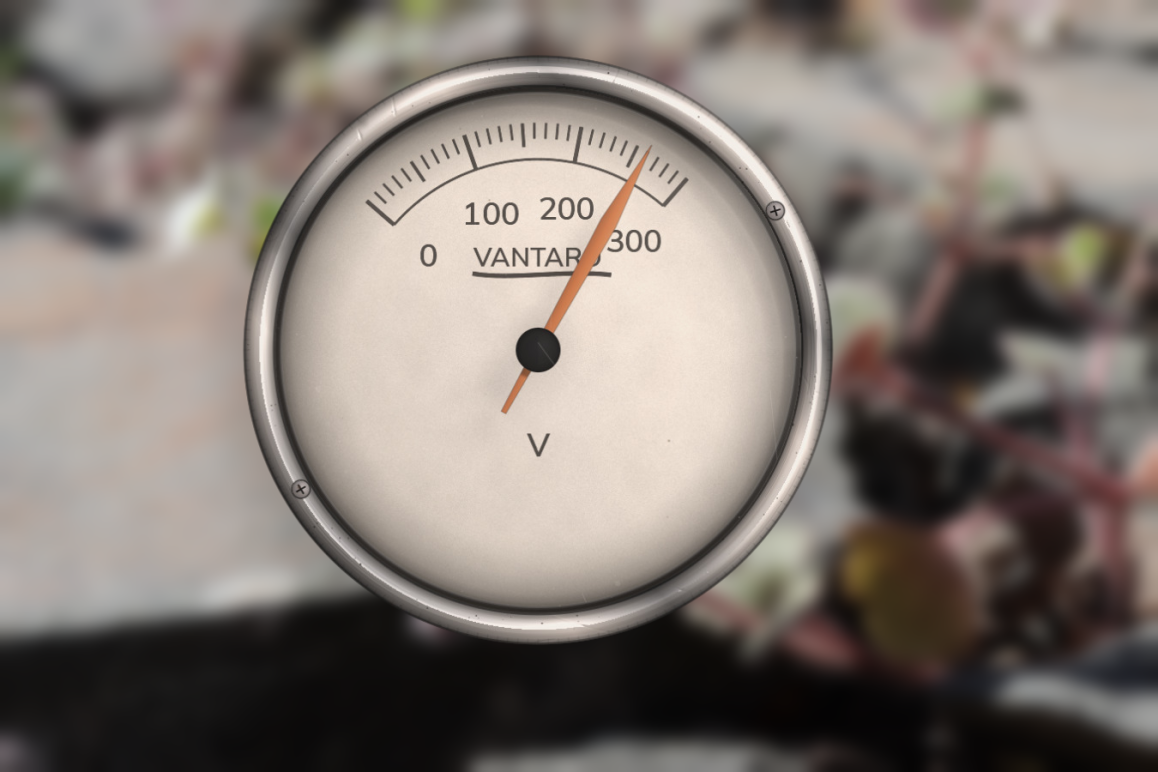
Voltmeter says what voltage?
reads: 260 V
